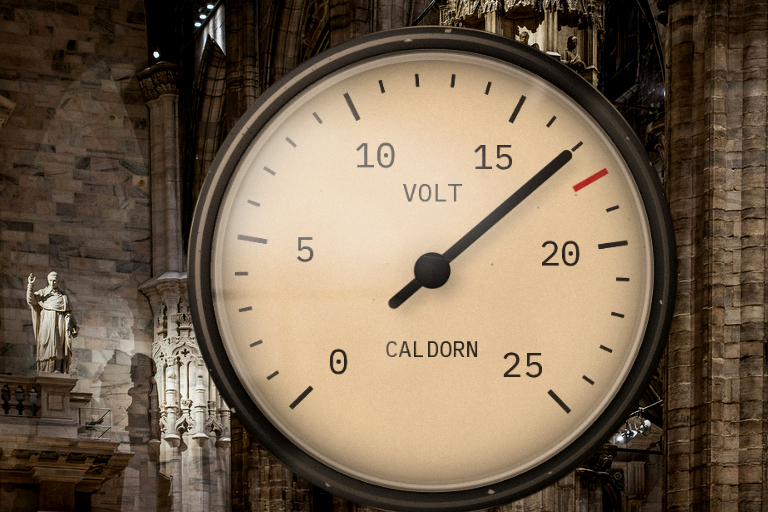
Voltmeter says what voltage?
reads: 17 V
